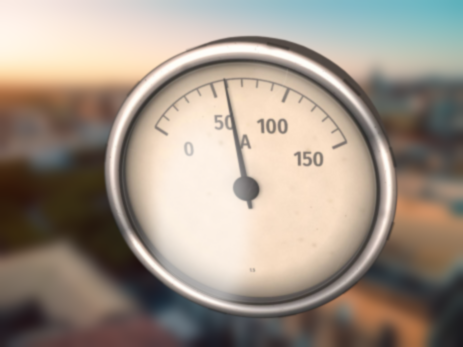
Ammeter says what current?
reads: 60 A
